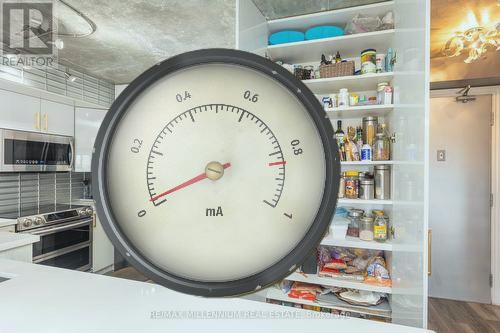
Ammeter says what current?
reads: 0.02 mA
